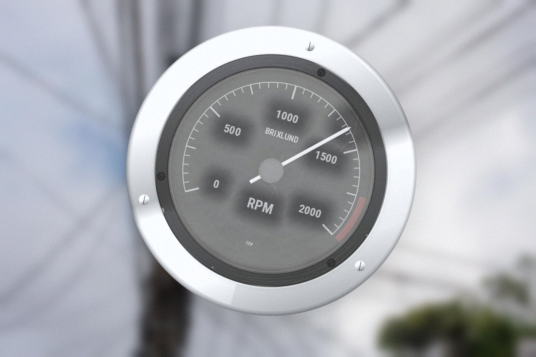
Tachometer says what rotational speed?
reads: 1375 rpm
